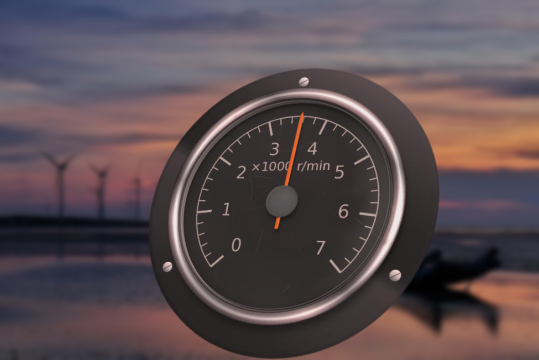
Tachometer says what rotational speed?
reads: 3600 rpm
